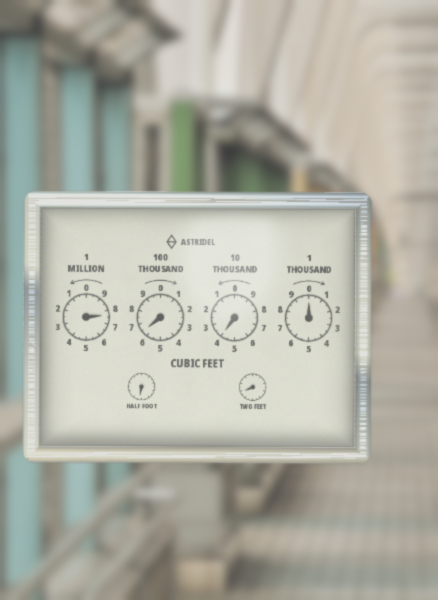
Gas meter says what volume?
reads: 764000 ft³
